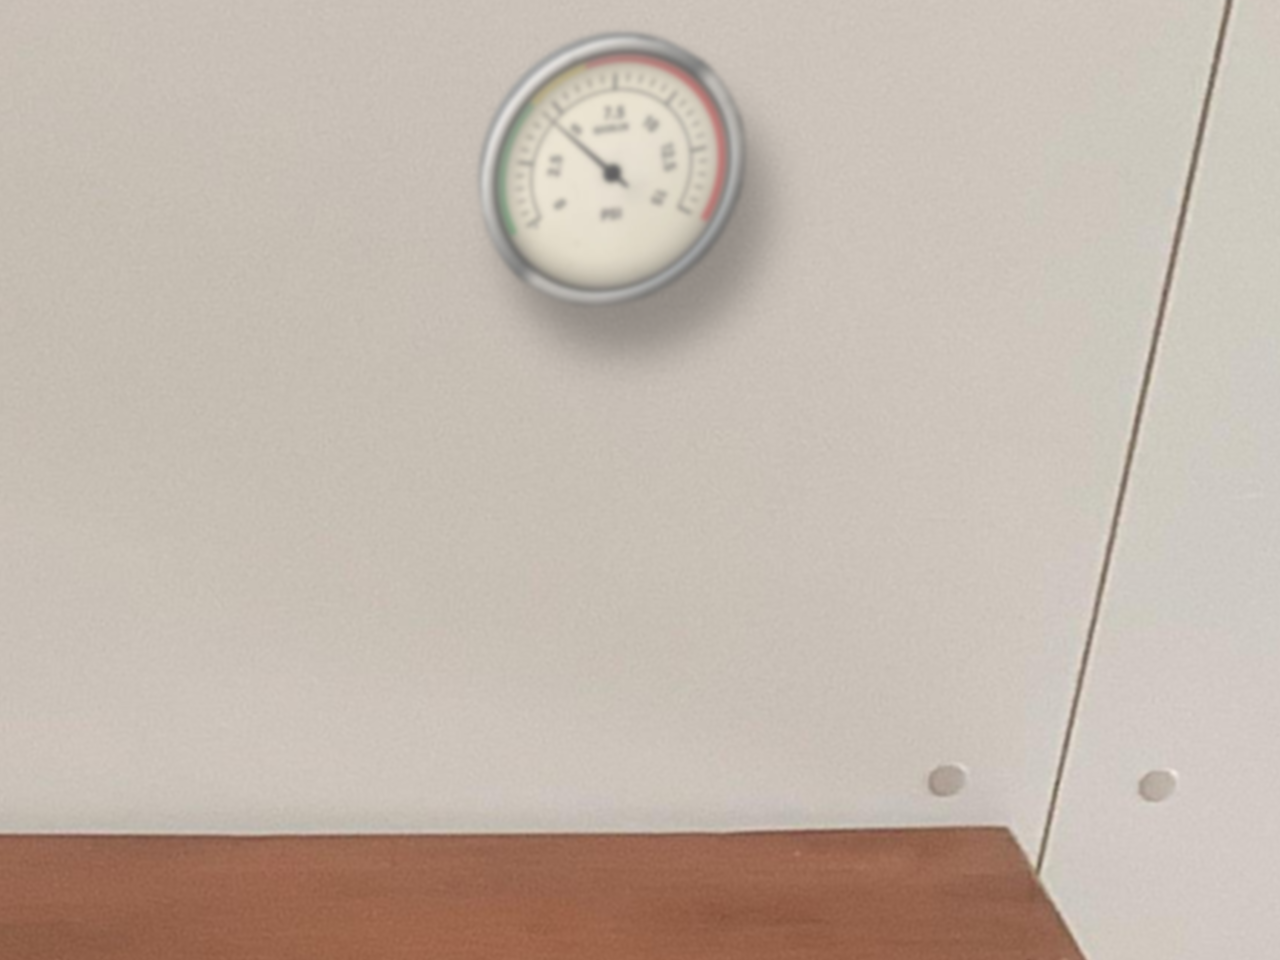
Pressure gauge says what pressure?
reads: 4.5 psi
